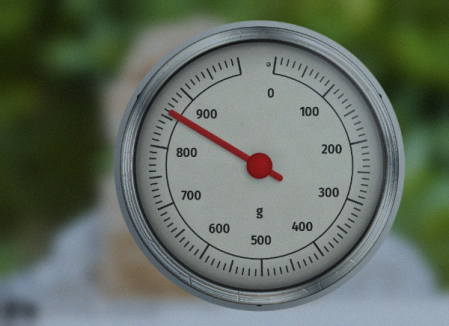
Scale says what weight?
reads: 860 g
